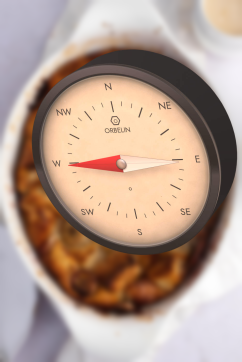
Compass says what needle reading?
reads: 270 °
